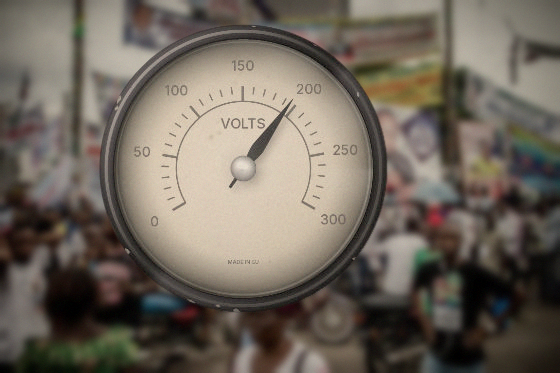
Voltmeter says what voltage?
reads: 195 V
